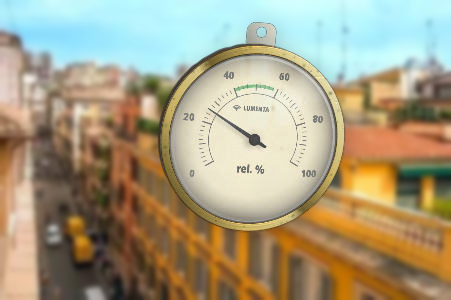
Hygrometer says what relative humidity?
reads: 26 %
